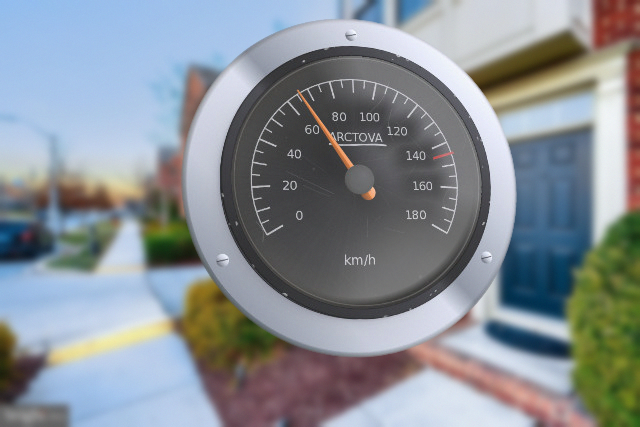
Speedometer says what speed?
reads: 65 km/h
